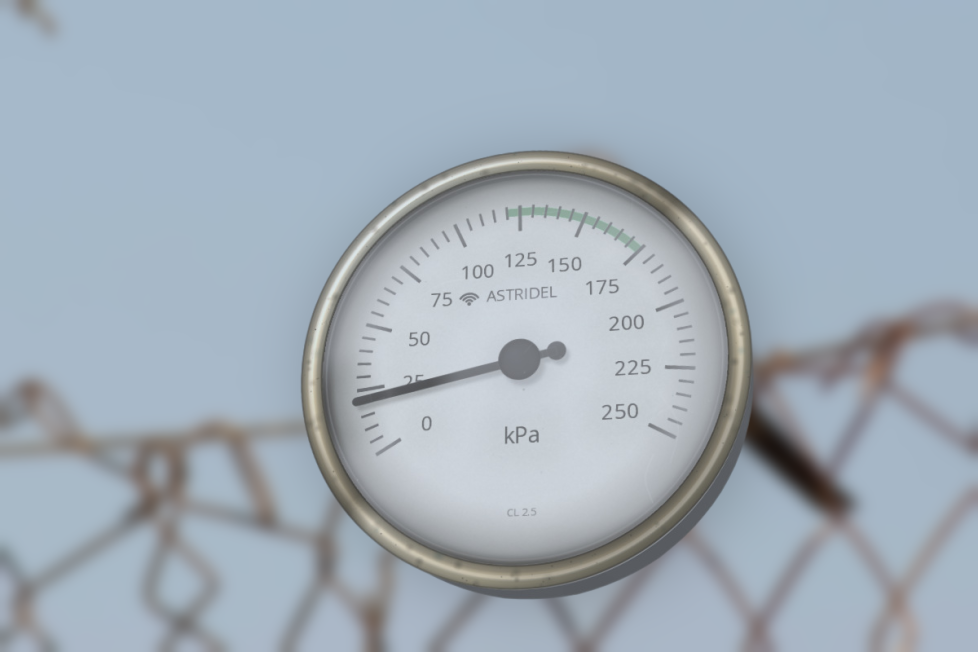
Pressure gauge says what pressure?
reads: 20 kPa
